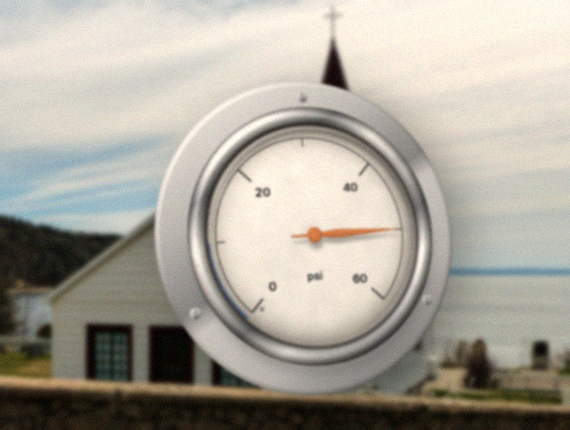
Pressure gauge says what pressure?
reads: 50 psi
